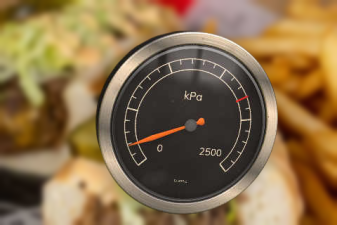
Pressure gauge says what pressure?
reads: 200 kPa
